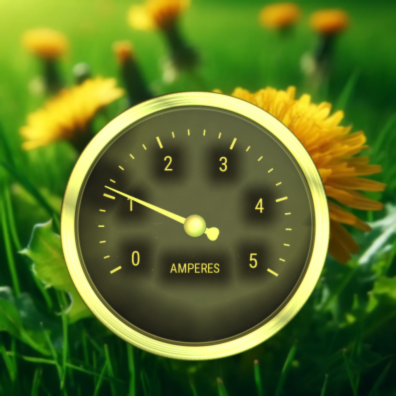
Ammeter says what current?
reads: 1.1 A
